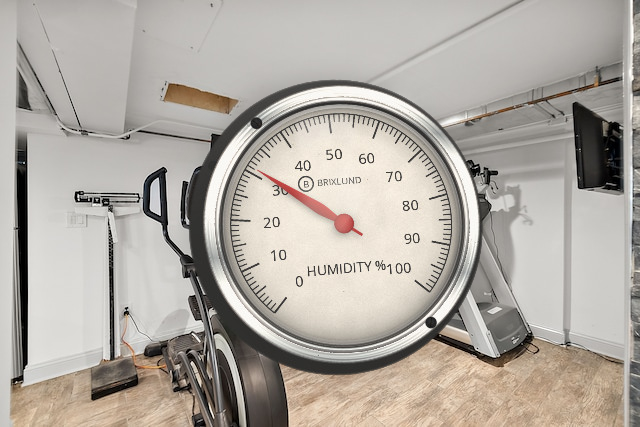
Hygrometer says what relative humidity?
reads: 31 %
